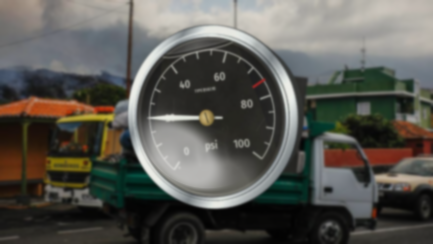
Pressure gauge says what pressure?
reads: 20 psi
